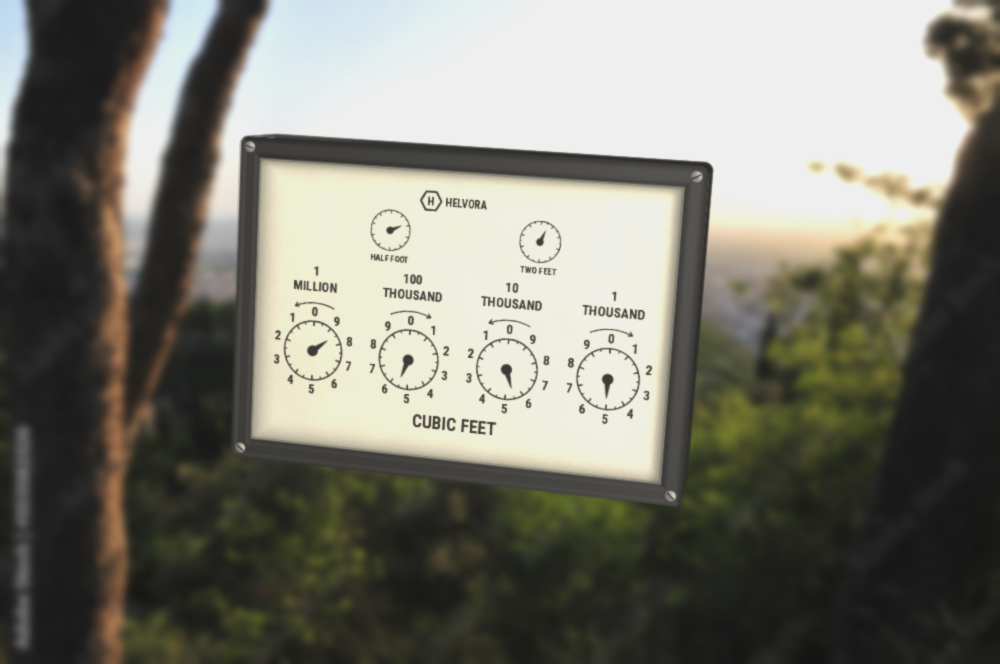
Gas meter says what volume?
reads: 855500 ft³
